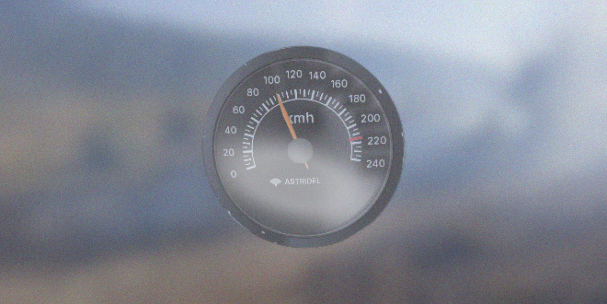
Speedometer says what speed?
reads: 100 km/h
